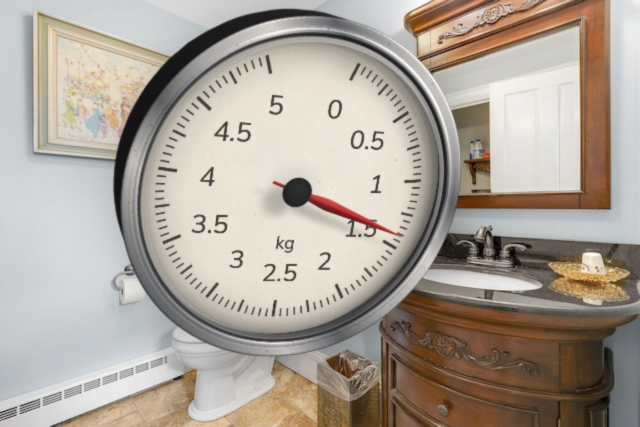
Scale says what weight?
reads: 1.4 kg
